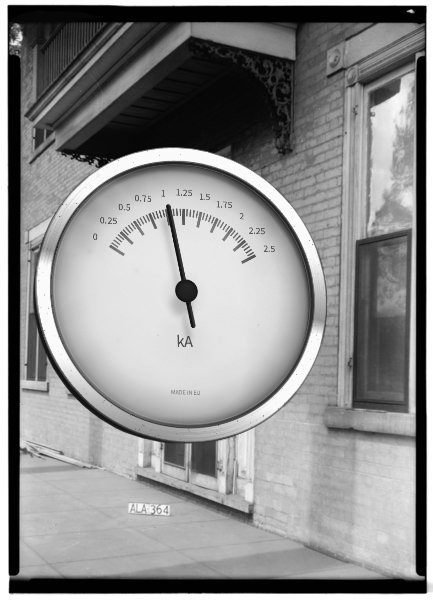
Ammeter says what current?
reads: 1 kA
